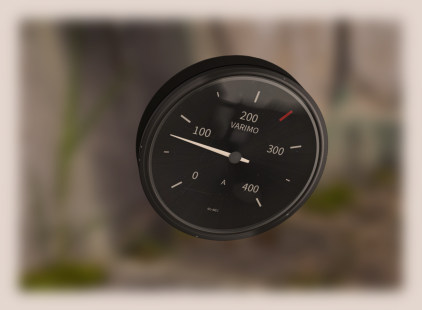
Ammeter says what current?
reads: 75 A
